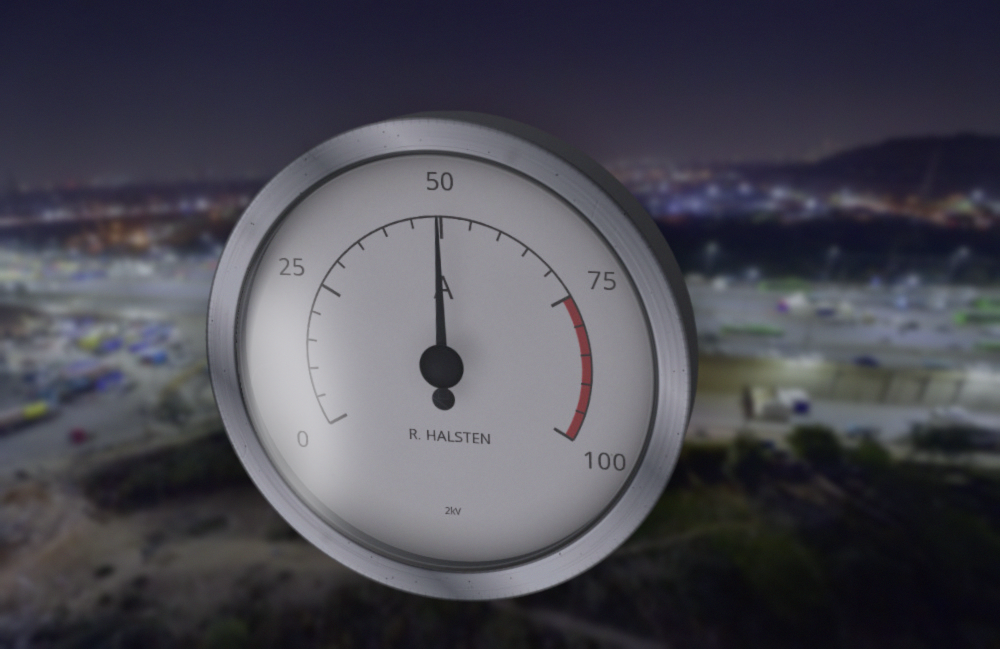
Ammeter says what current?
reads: 50 A
